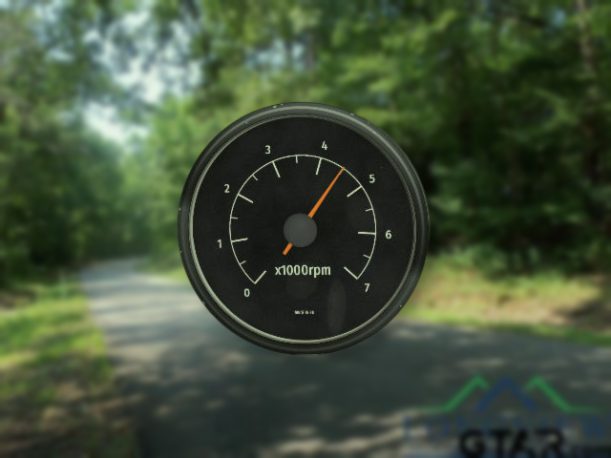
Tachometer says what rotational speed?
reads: 4500 rpm
